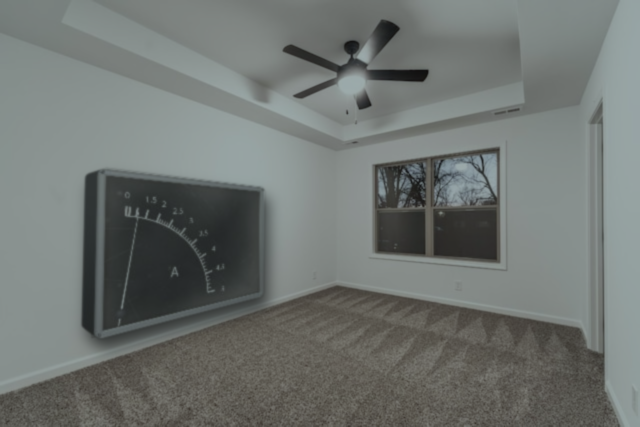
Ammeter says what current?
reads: 1 A
